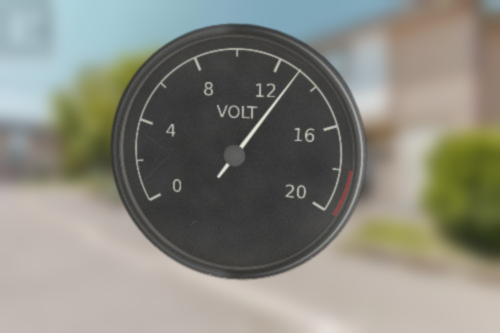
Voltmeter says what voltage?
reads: 13 V
